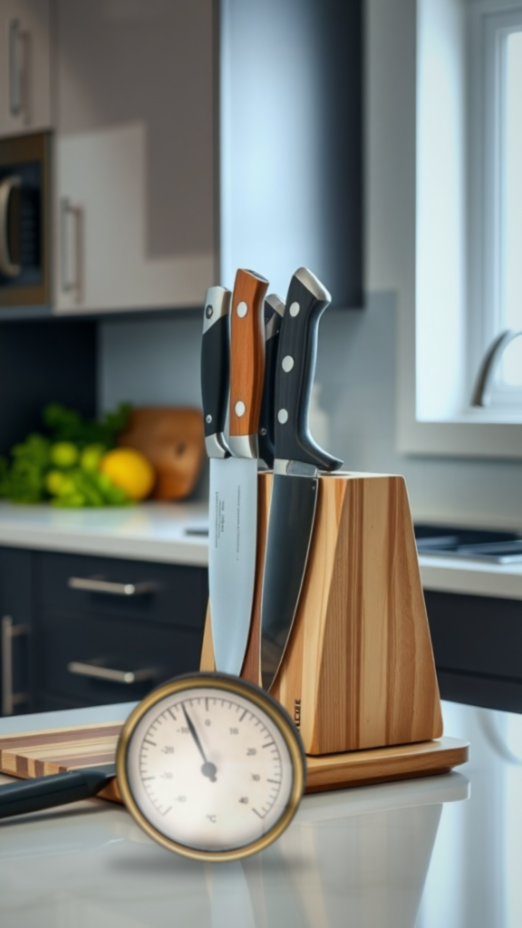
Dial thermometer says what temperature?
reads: -6 °C
